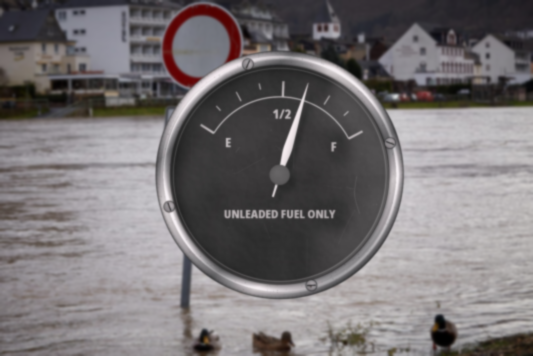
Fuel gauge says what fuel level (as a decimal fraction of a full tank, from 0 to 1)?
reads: 0.625
